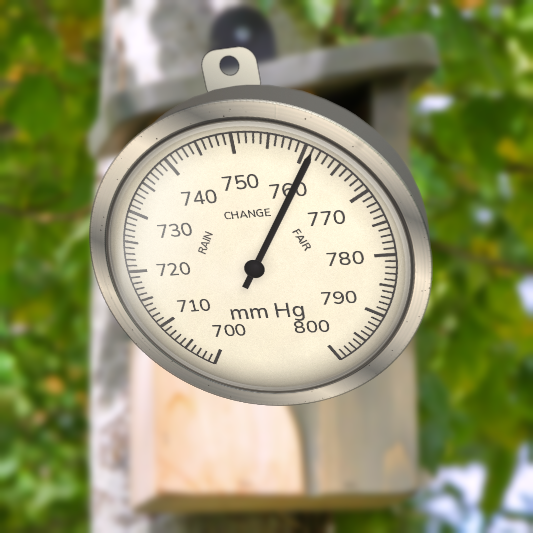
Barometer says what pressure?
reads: 761 mmHg
